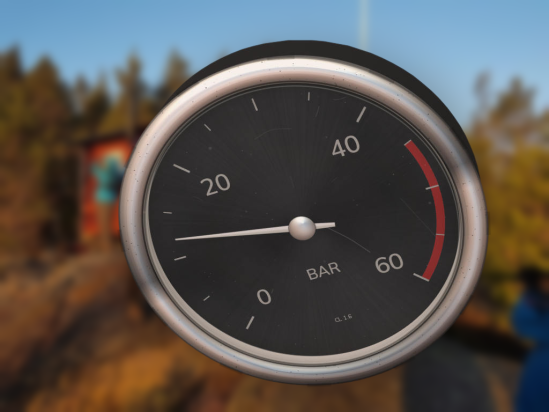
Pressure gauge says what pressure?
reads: 12.5 bar
